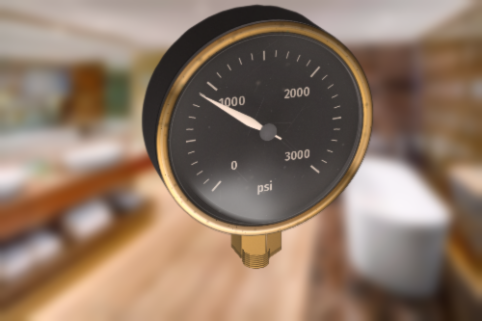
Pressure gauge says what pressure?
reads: 900 psi
